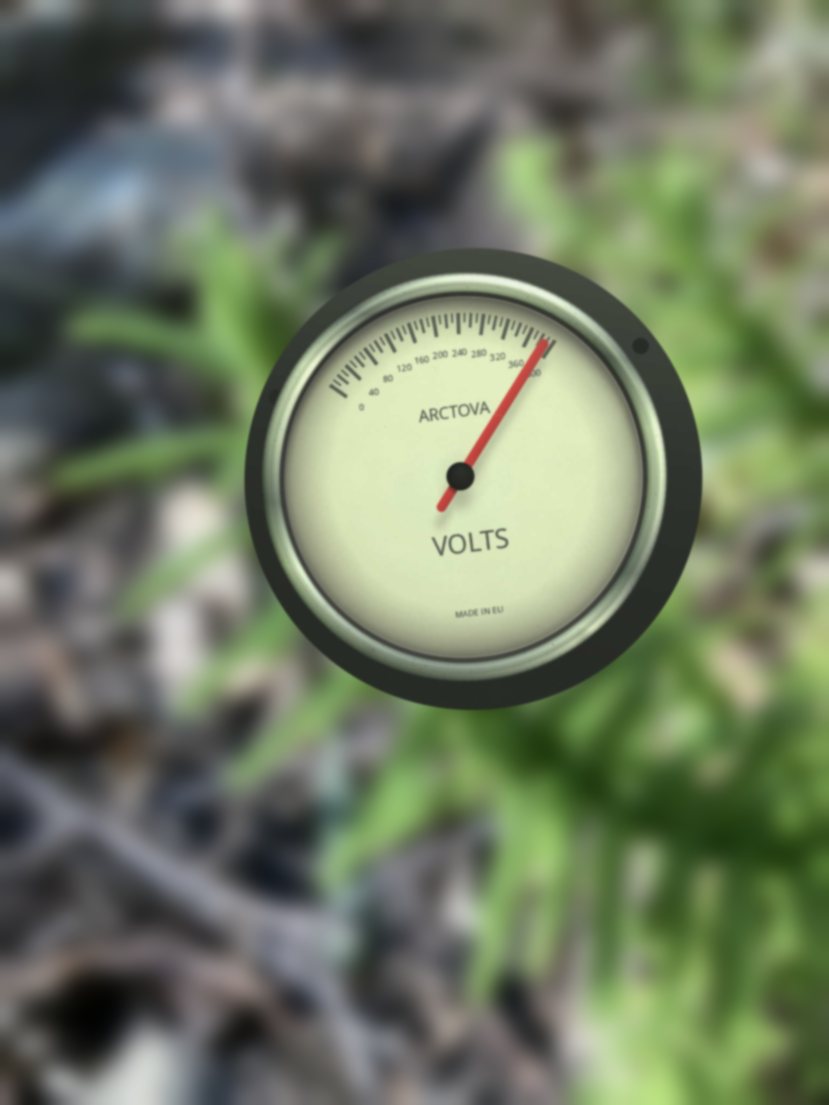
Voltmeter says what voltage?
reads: 390 V
